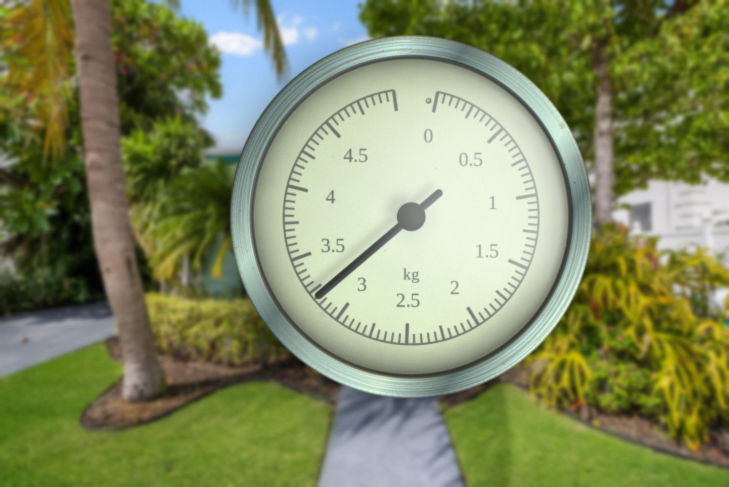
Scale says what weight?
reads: 3.2 kg
